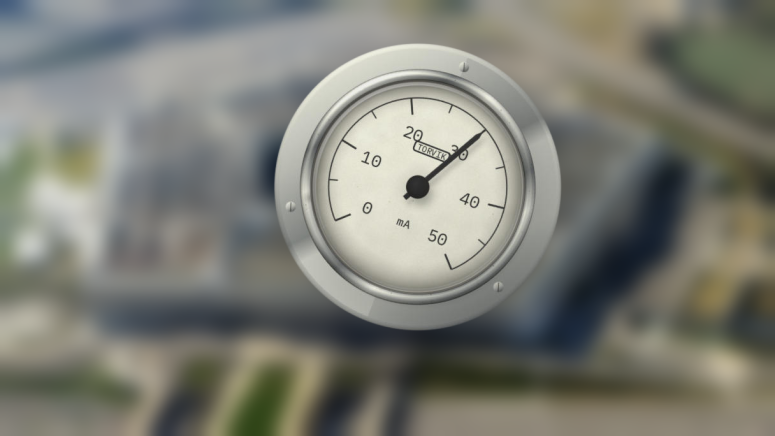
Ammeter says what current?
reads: 30 mA
